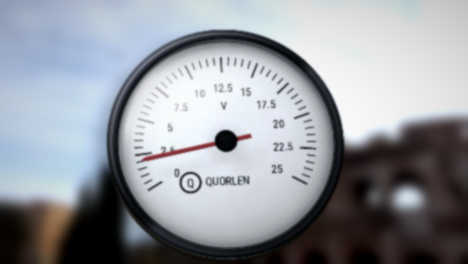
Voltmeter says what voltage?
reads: 2 V
